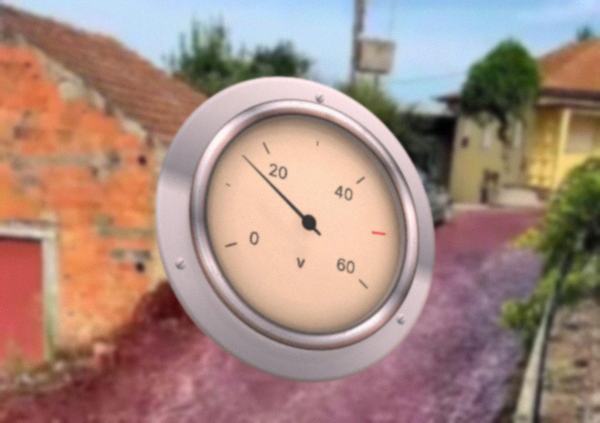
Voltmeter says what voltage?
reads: 15 V
